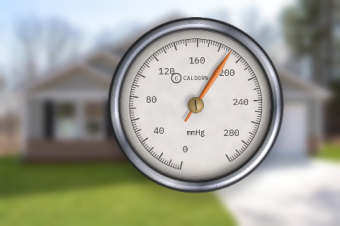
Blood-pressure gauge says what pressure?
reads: 190 mmHg
